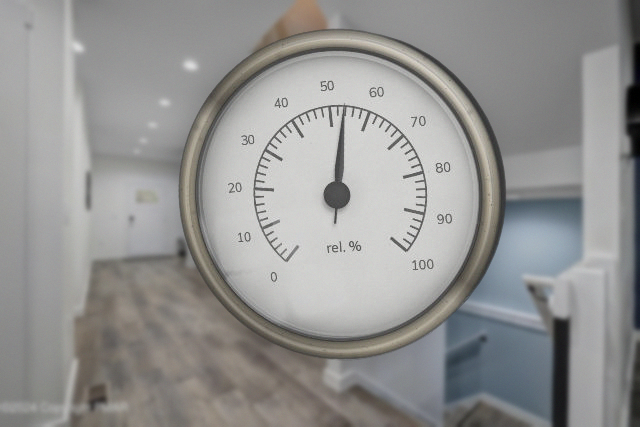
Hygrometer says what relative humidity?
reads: 54 %
